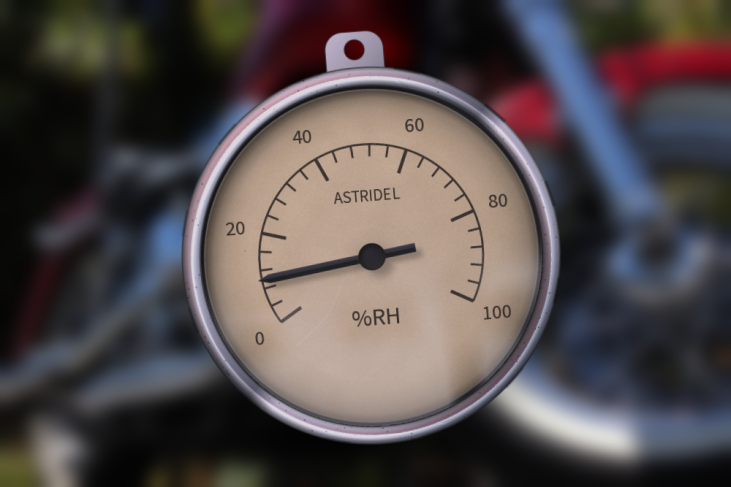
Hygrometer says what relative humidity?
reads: 10 %
